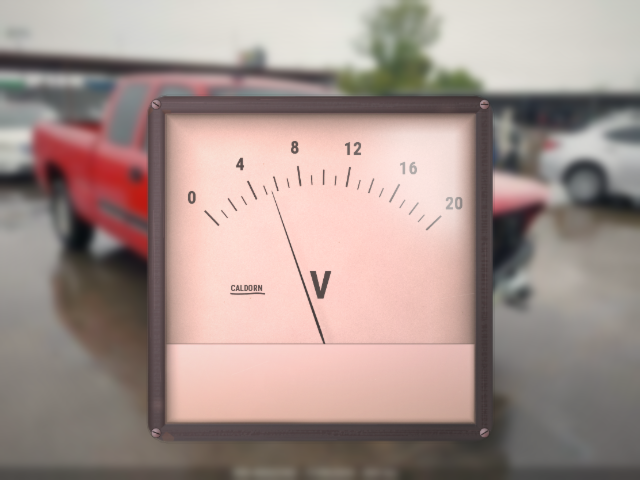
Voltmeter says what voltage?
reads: 5.5 V
